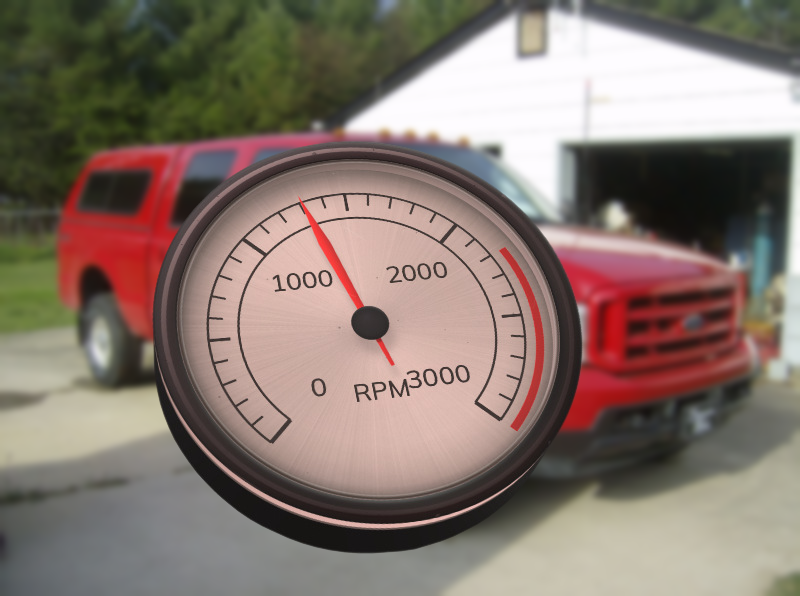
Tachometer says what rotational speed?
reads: 1300 rpm
